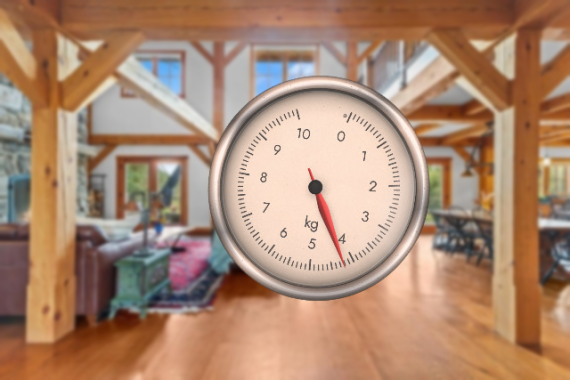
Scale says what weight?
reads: 4.2 kg
